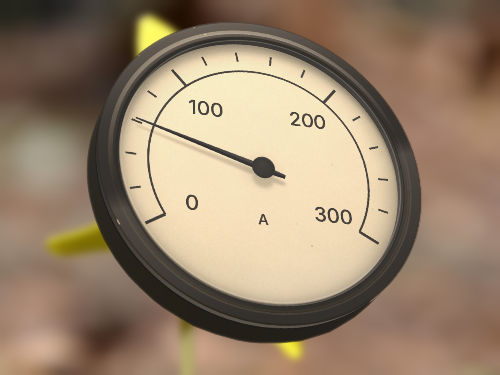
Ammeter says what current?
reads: 60 A
